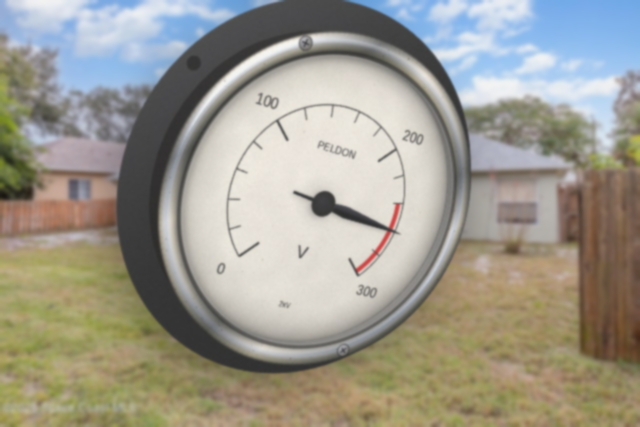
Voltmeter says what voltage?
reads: 260 V
